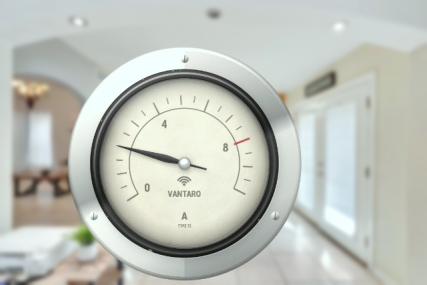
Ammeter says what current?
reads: 2 A
